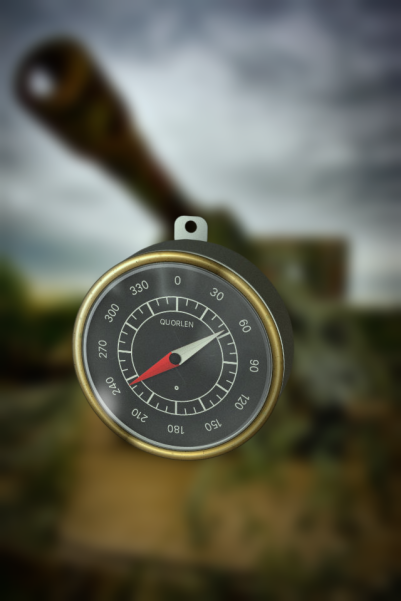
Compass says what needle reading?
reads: 235 °
